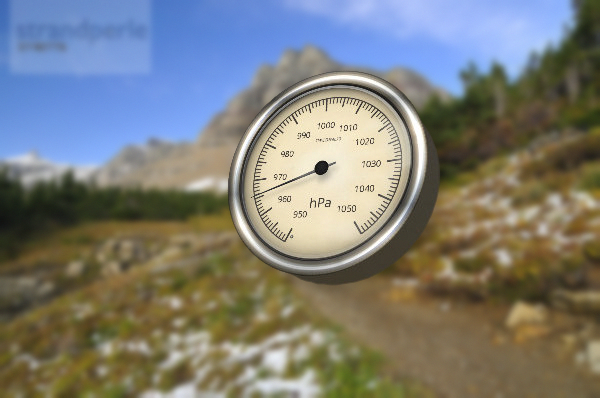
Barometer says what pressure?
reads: 965 hPa
